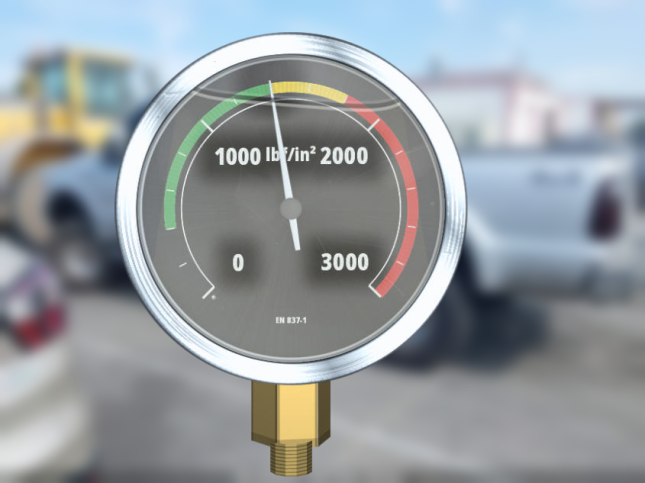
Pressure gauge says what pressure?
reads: 1400 psi
